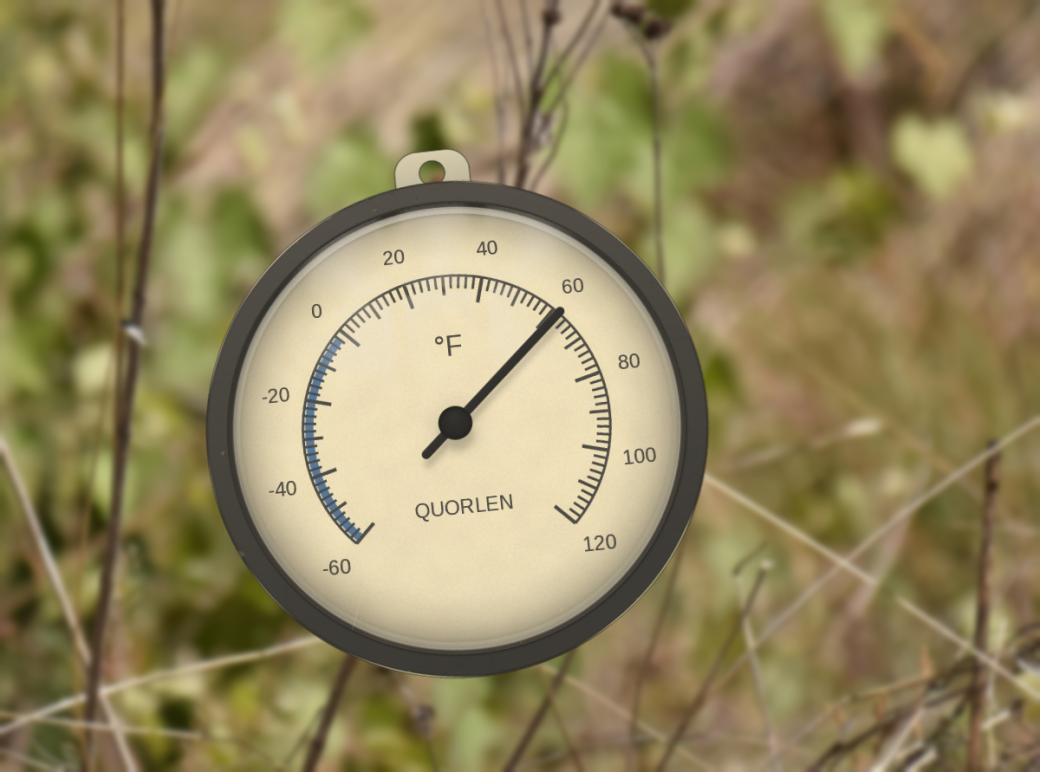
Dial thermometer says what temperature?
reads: 62 °F
